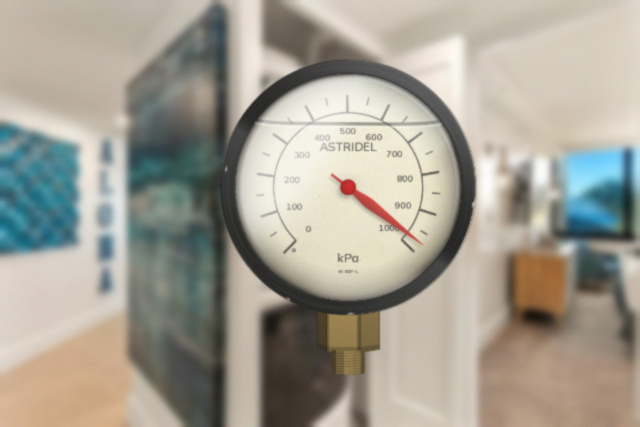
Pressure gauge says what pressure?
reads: 975 kPa
